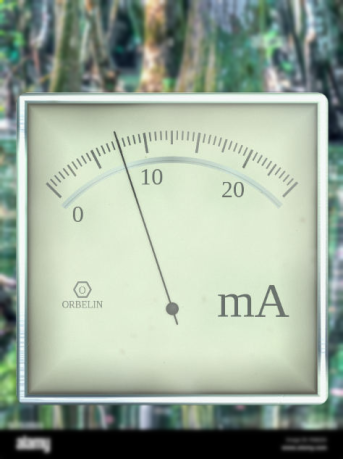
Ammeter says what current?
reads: 7.5 mA
